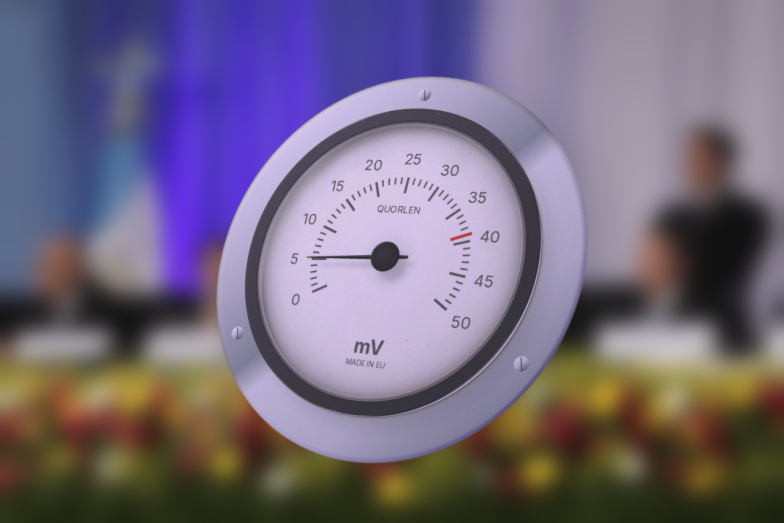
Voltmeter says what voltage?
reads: 5 mV
